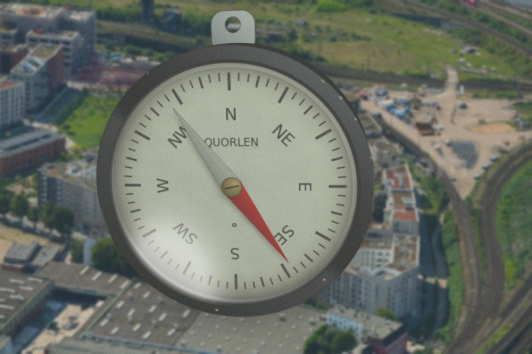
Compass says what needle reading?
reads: 145 °
